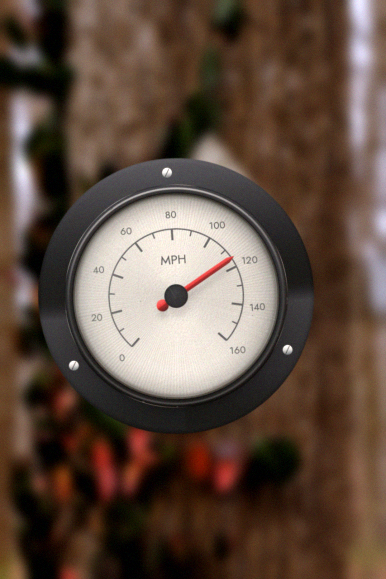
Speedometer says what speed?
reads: 115 mph
